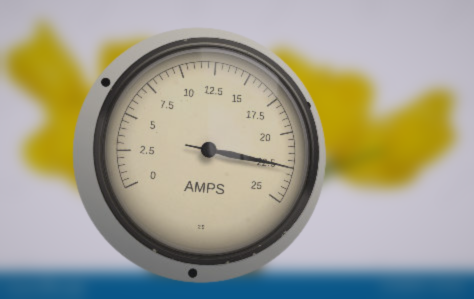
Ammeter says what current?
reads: 22.5 A
